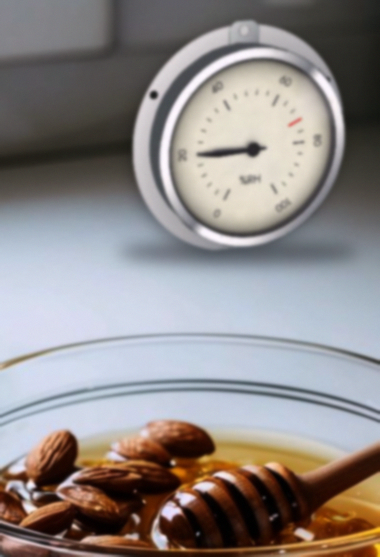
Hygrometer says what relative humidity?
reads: 20 %
